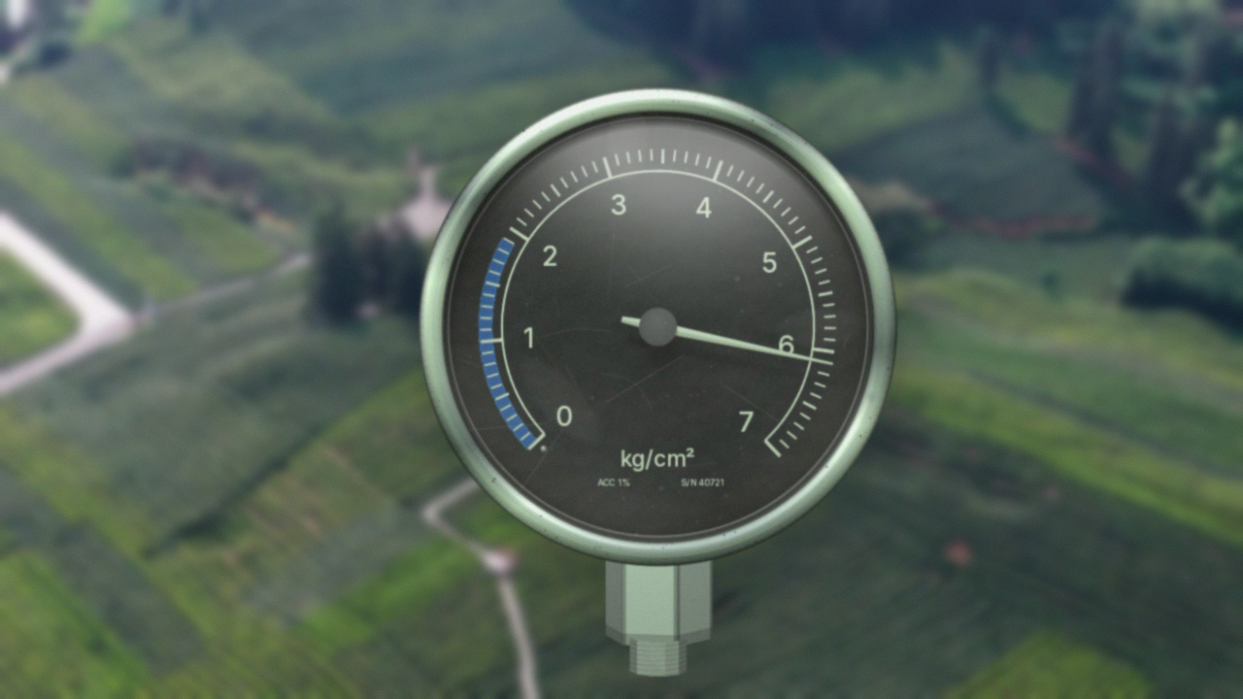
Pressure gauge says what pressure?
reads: 6.1 kg/cm²
